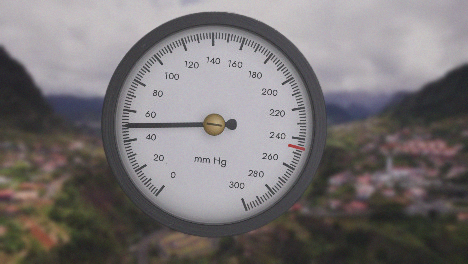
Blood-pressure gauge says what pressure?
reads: 50 mmHg
